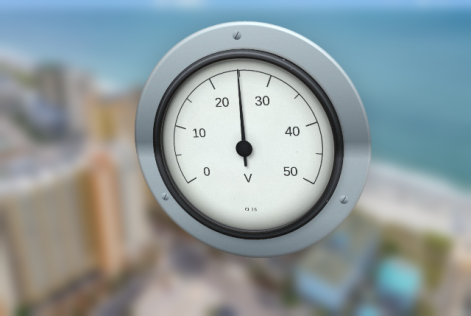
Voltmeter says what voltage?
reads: 25 V
